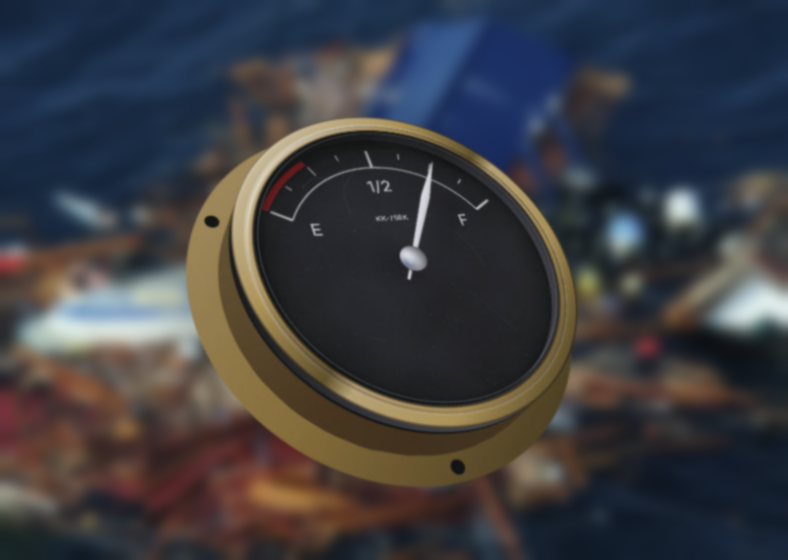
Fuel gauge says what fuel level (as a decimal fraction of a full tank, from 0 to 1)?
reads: 0.75
